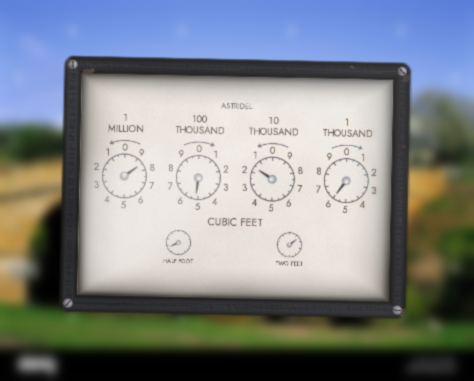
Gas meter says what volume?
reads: 851600 ft³
